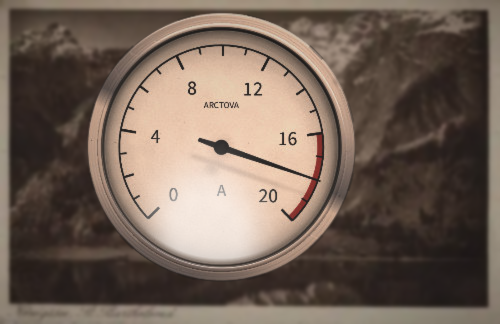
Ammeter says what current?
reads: 18 A
